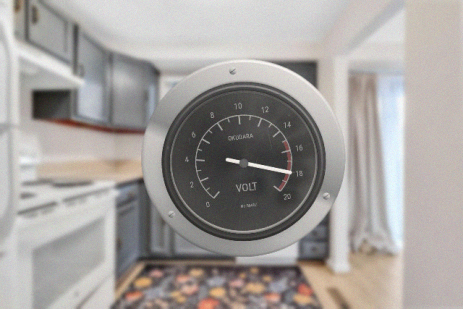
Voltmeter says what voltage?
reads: 18 V
